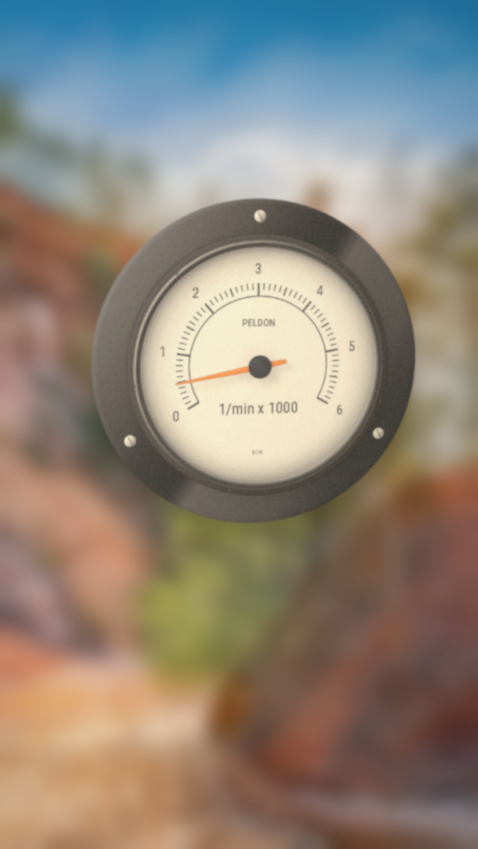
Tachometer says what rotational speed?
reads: 500 rpm
